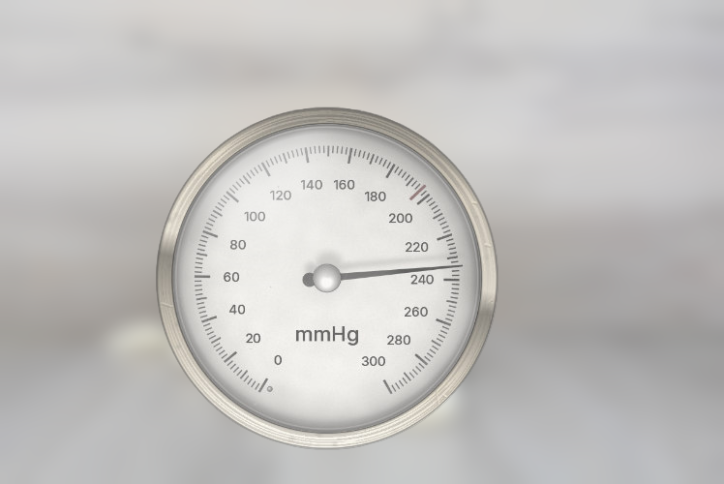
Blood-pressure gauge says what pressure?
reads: 234 mmHg
